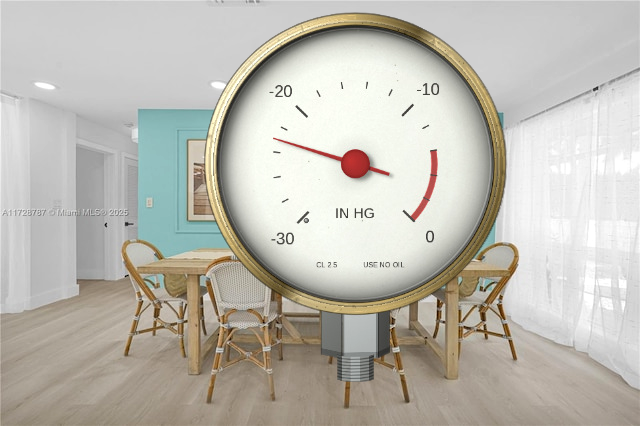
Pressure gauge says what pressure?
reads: -23 inHg
